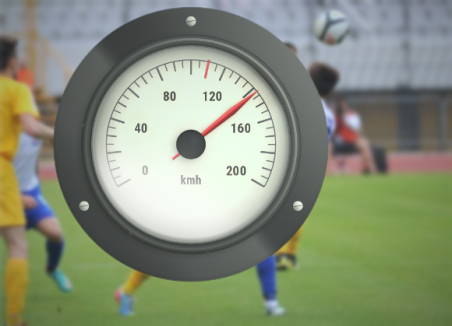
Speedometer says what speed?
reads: 142.5 km/h
